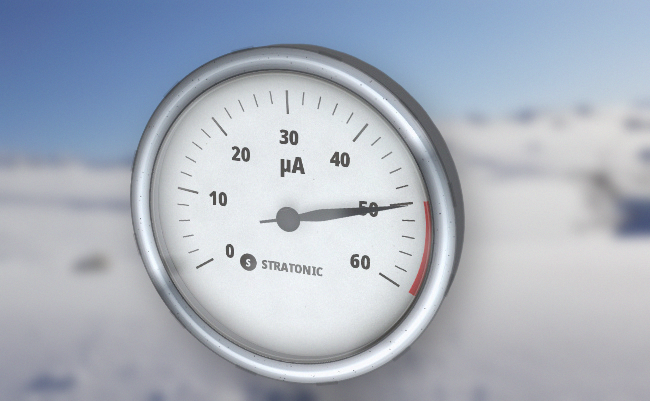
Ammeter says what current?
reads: 50 µA
